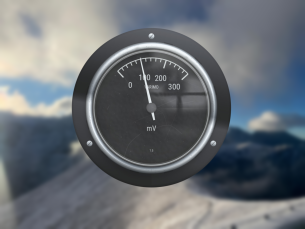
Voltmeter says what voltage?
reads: 100 mV
